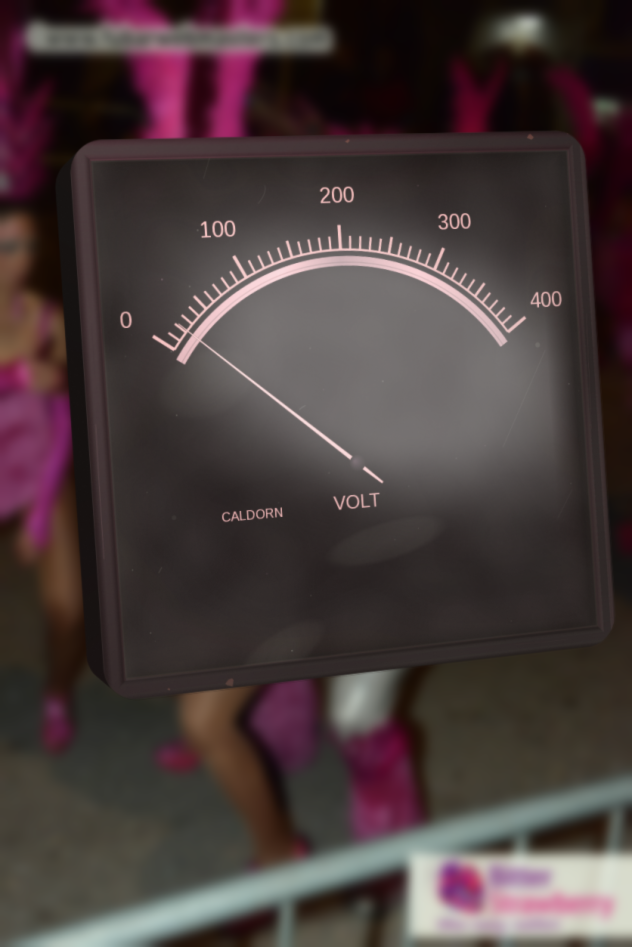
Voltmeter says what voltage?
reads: 20 V
